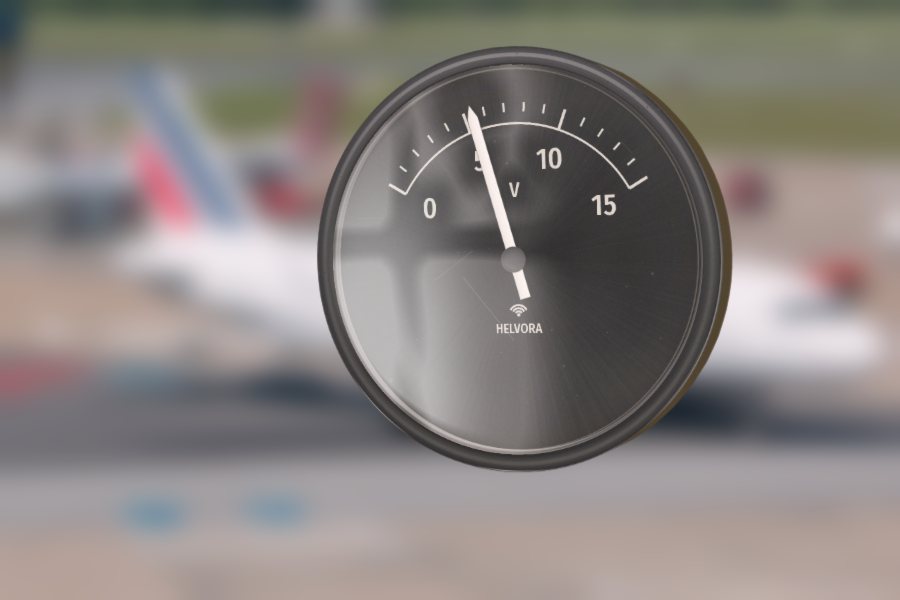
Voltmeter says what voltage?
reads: 5.5 V
